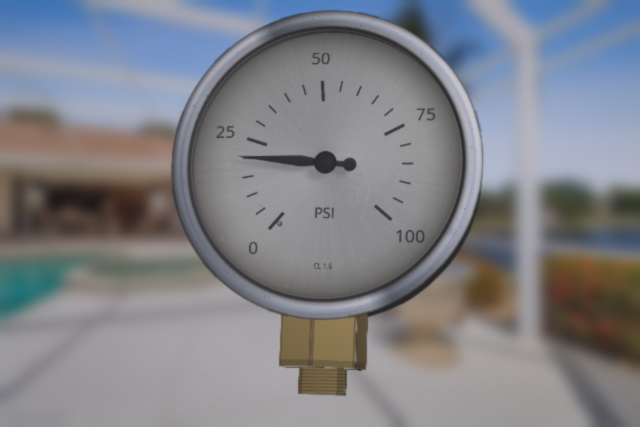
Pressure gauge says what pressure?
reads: 20 psi
